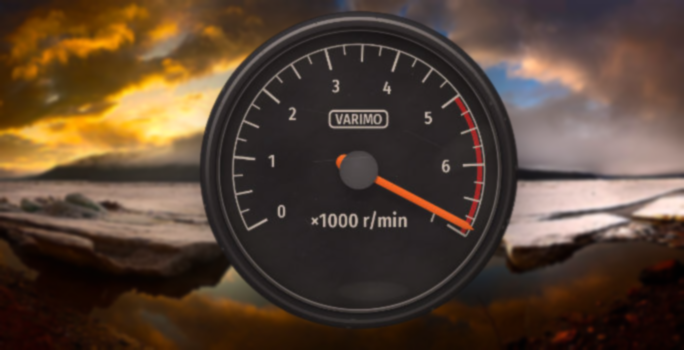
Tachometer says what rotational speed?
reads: 6875 rpm
